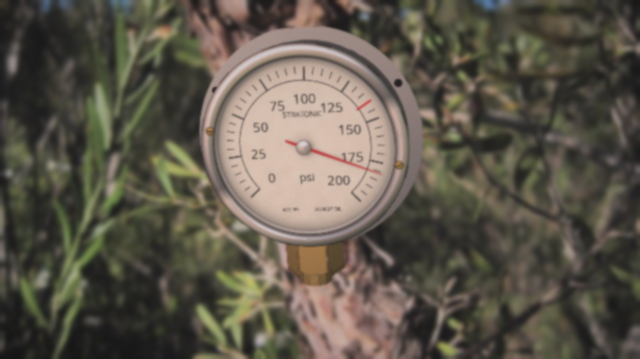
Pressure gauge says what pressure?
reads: 180 psi
